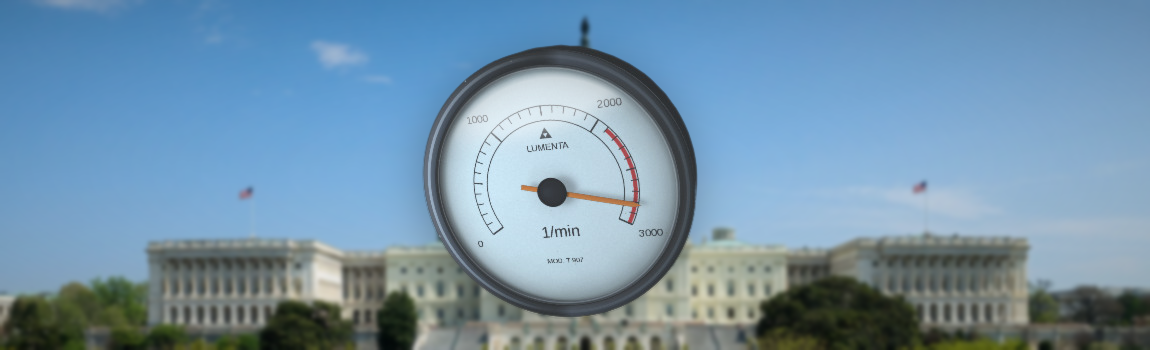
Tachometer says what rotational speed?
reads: 2800 rpm
